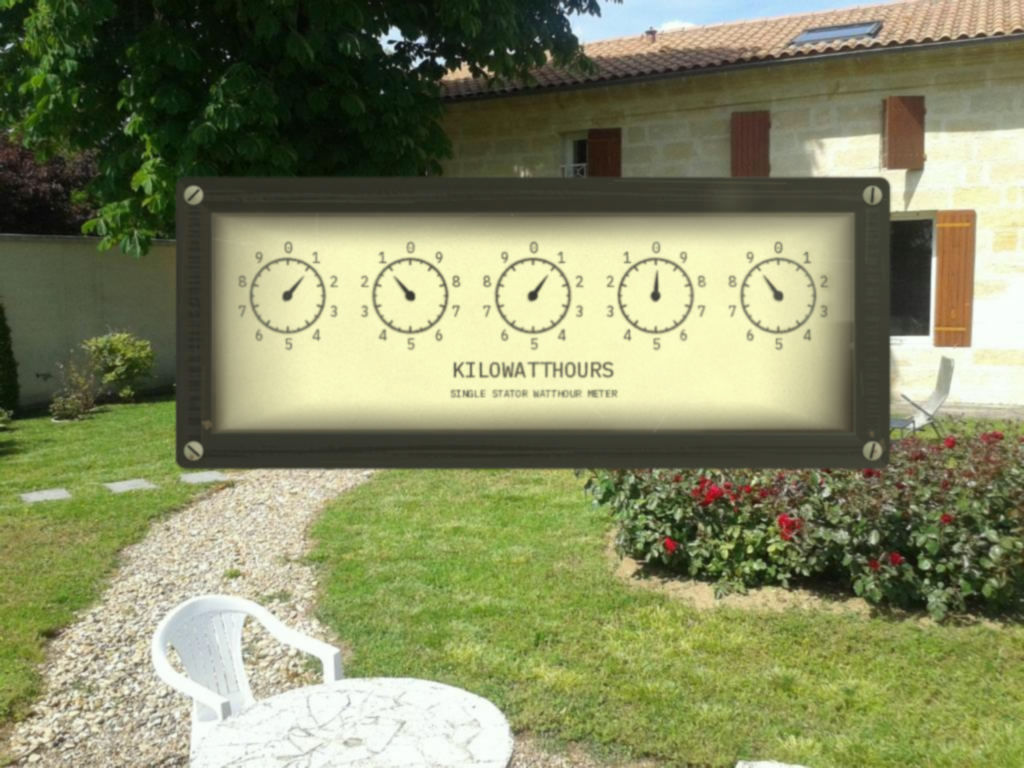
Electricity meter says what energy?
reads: 11099 kWh
